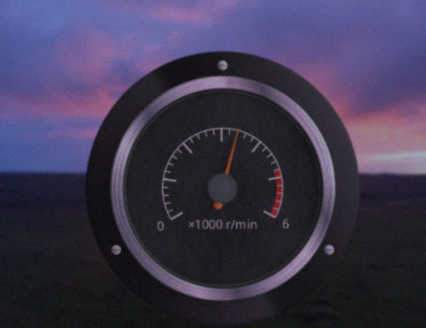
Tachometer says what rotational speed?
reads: 3400 rpm
